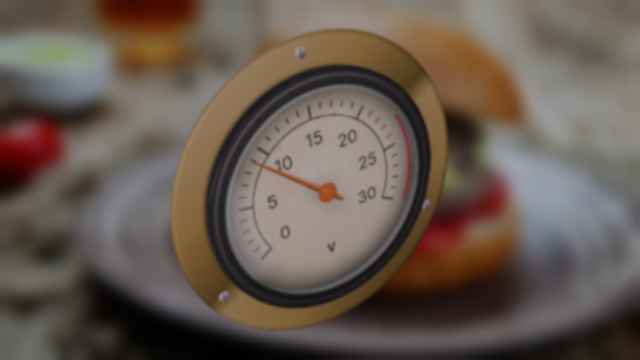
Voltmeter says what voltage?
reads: 9 V
